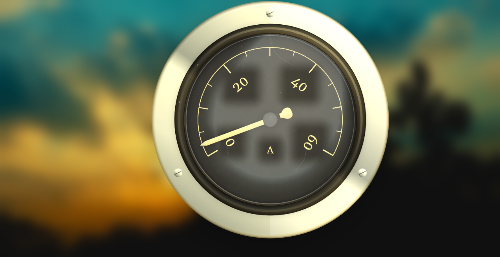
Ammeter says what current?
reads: 2.5 A
